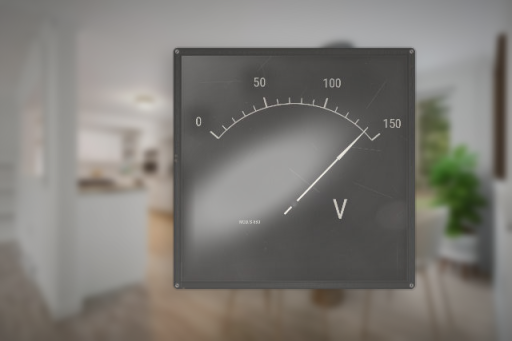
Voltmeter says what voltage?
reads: 140 V
